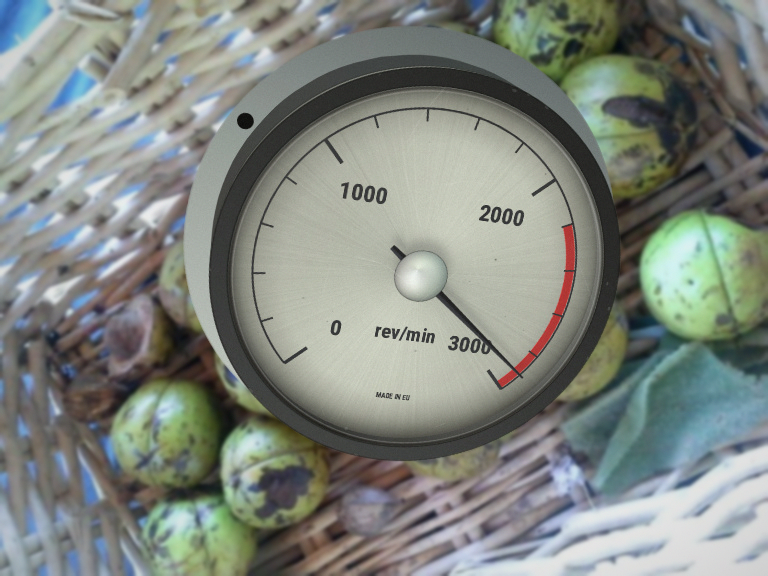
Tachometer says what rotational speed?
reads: 2900 rpm
